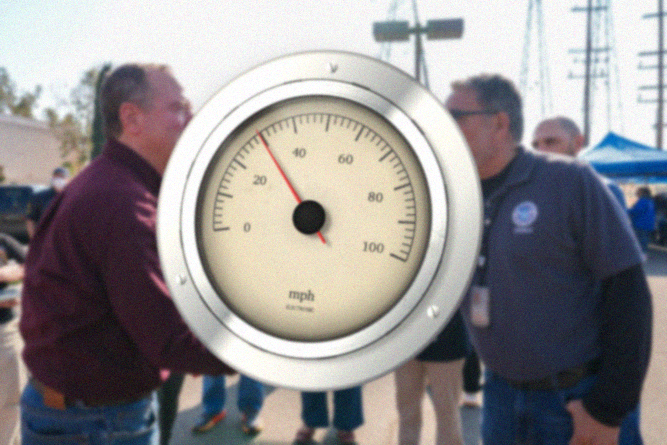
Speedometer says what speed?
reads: 30 mph
